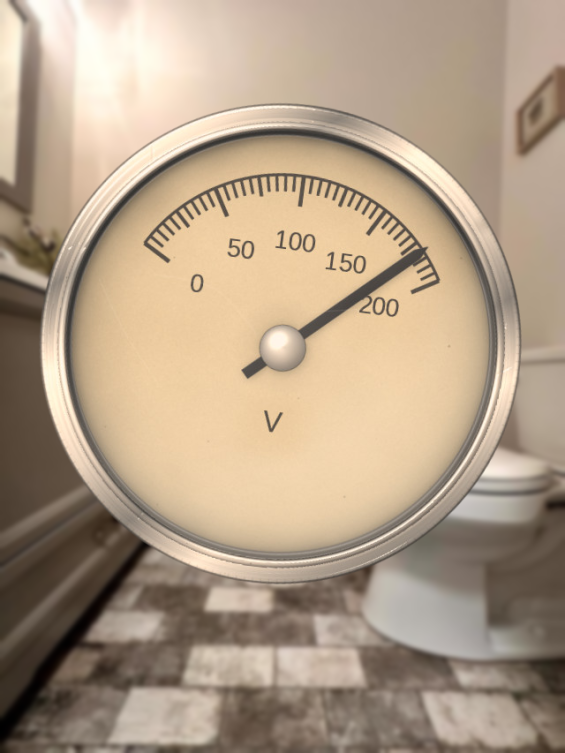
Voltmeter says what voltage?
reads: 180 V
